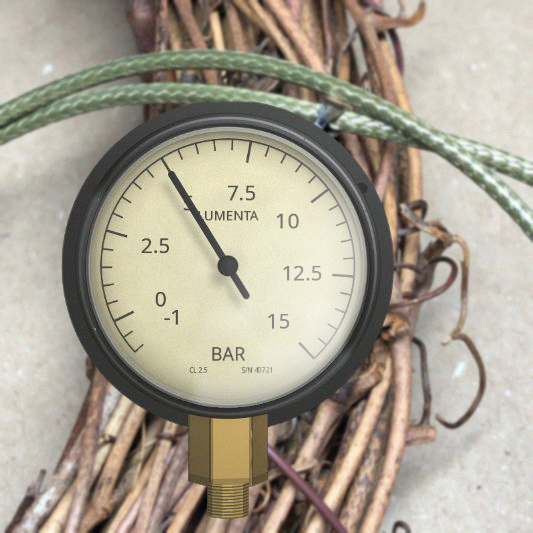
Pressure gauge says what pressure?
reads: 5 bar
